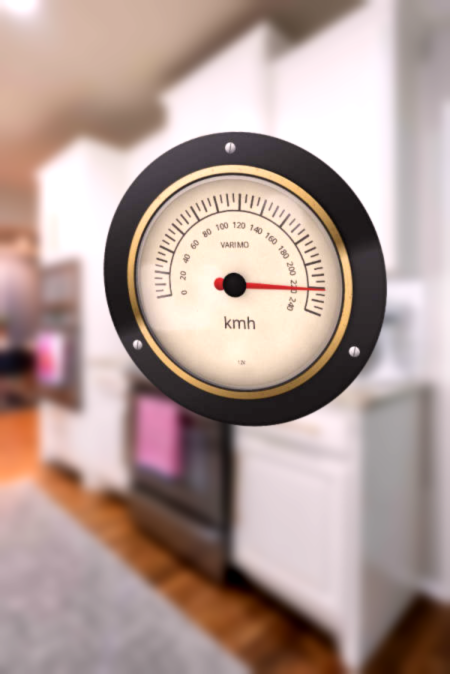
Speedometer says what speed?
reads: 220 km/h
